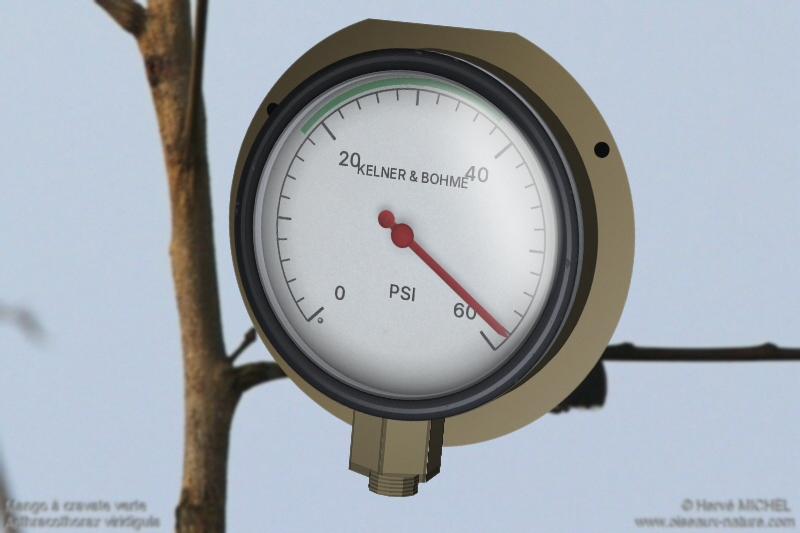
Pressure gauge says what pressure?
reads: 58 psi
